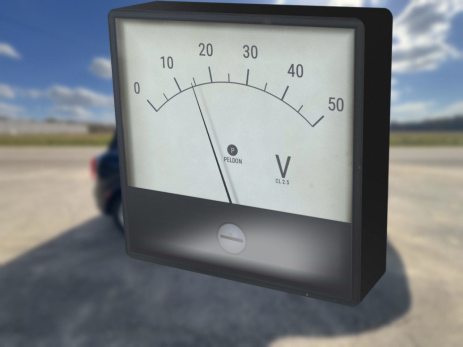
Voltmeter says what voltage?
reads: 15 V
